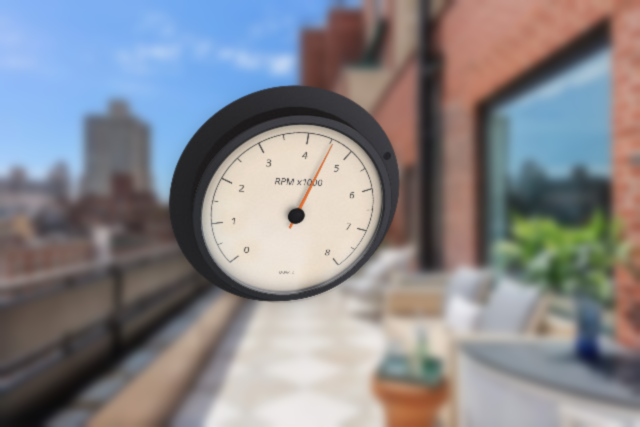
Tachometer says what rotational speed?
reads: 4500 rpm
